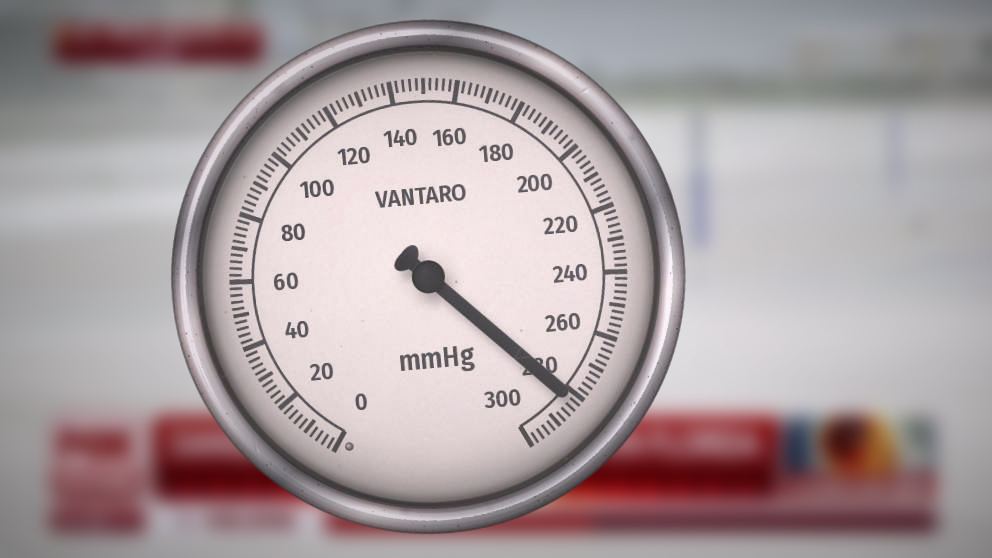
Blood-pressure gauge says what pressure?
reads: 282 mmHg
